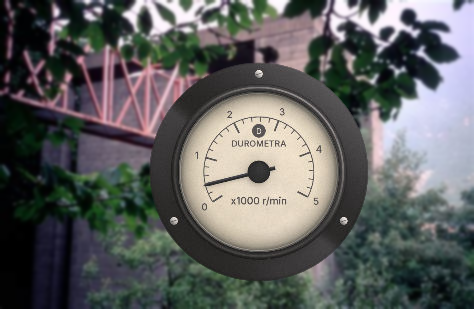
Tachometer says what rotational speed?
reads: 400 rpm
